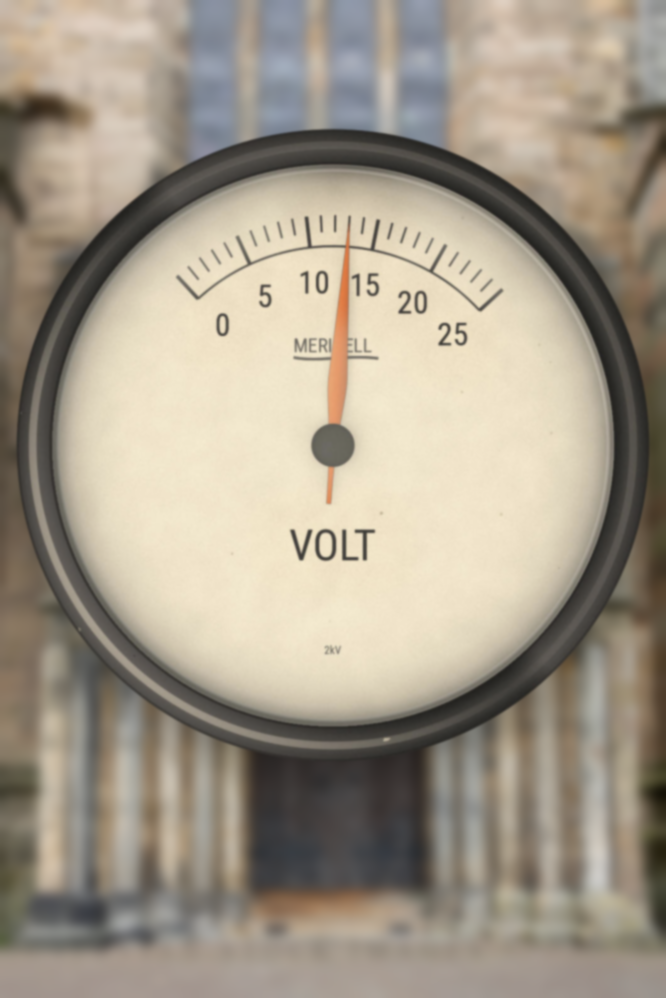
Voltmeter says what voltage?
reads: 13 V
